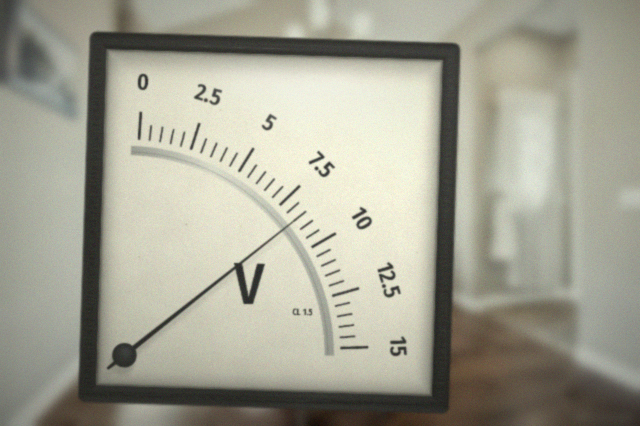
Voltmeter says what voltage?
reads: 8.5 V
